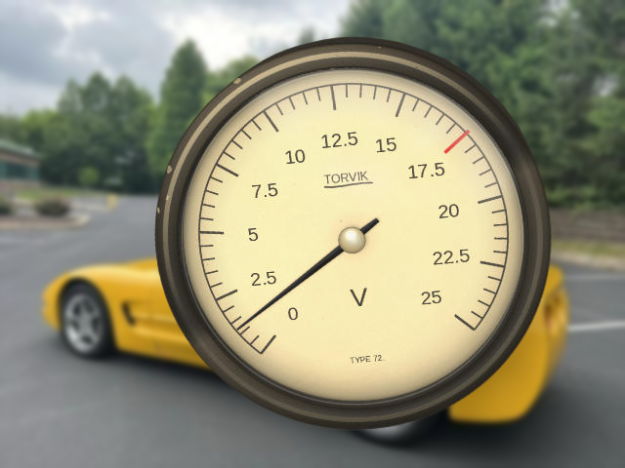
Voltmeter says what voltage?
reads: 1.25 V
